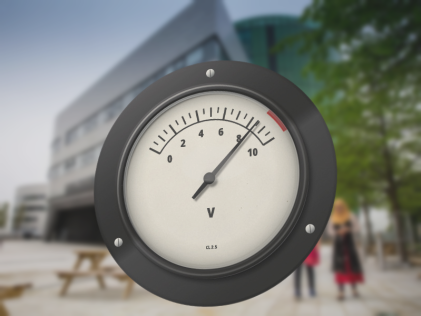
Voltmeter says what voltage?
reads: 8.5 V
